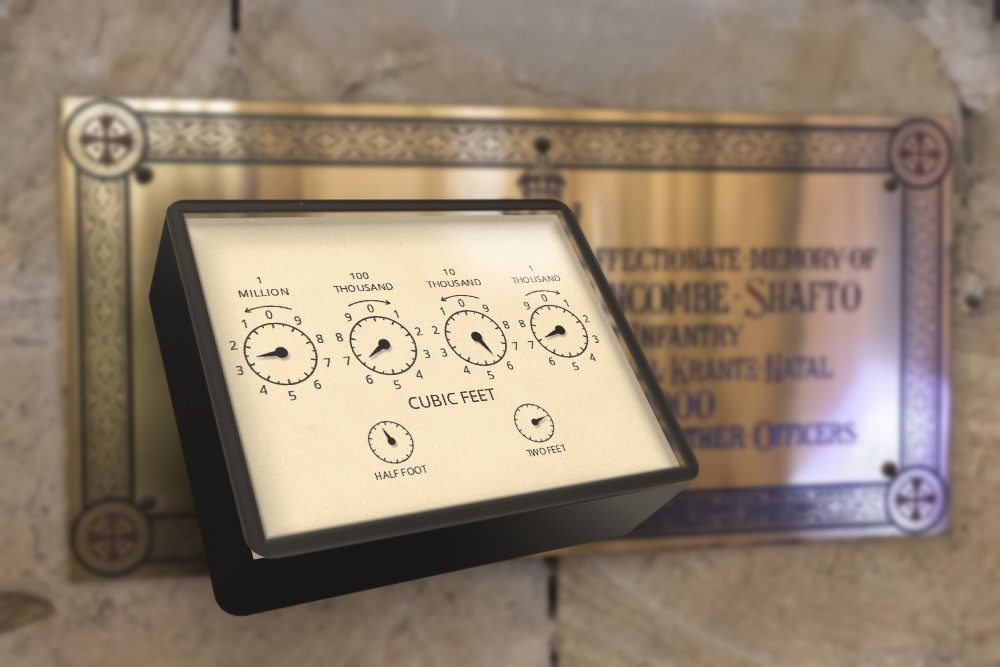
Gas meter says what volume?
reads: 265700 ft³
